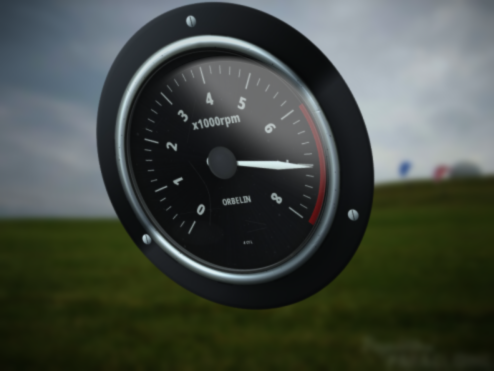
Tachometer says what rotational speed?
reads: 7000 rpm
